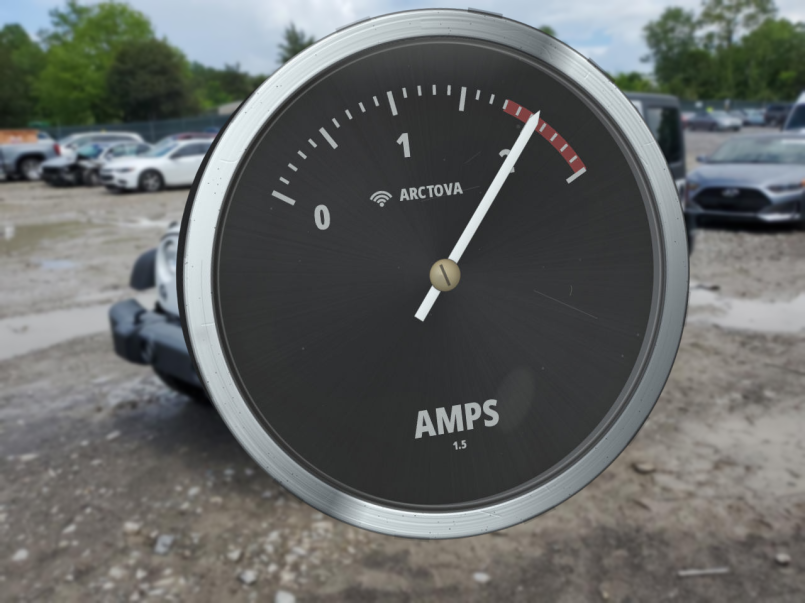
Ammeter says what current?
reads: 2 A
